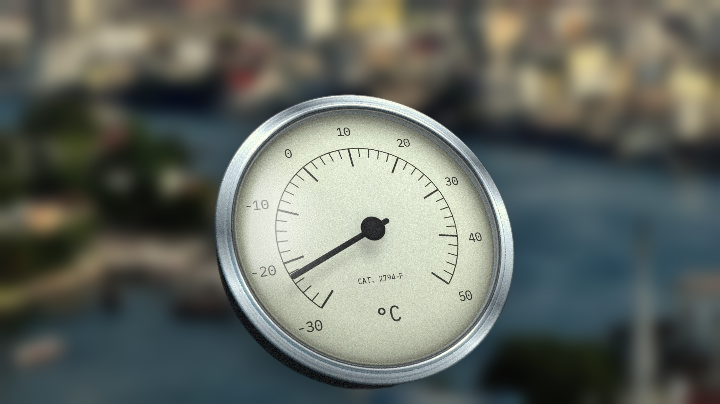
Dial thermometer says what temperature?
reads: -23 °C
